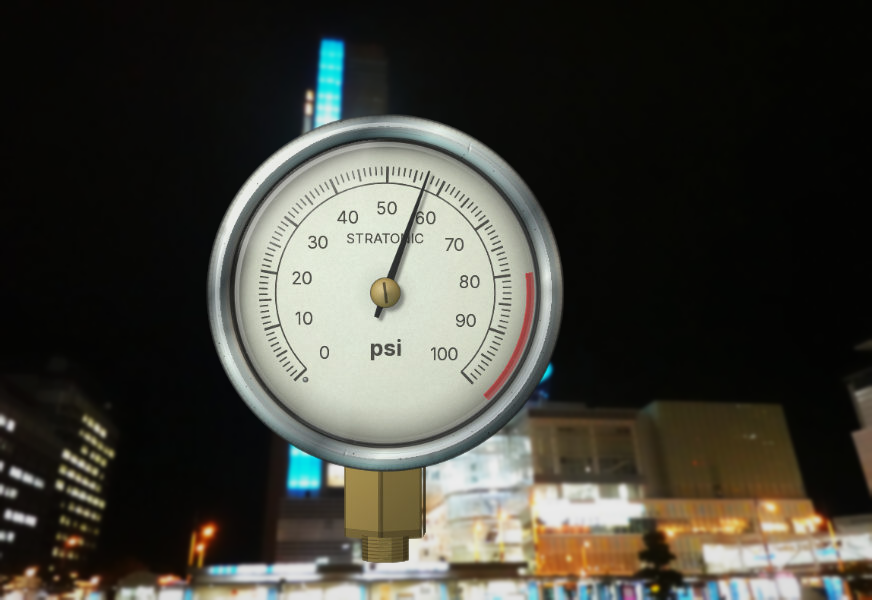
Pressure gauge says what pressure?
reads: 57 psi
